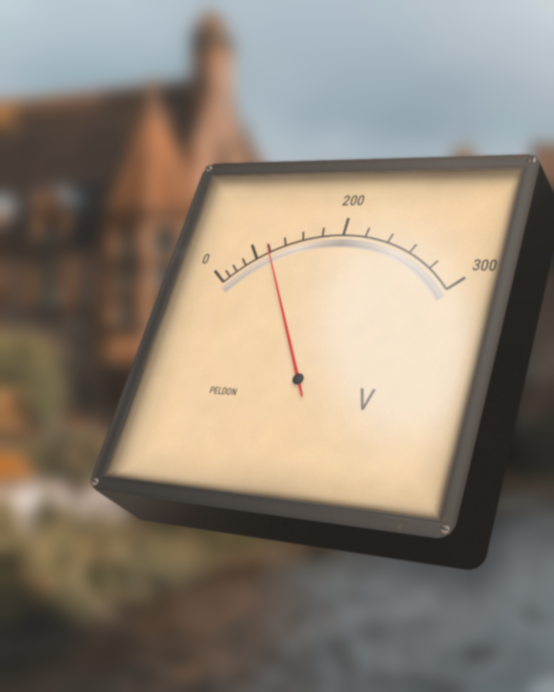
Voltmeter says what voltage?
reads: 120 V
